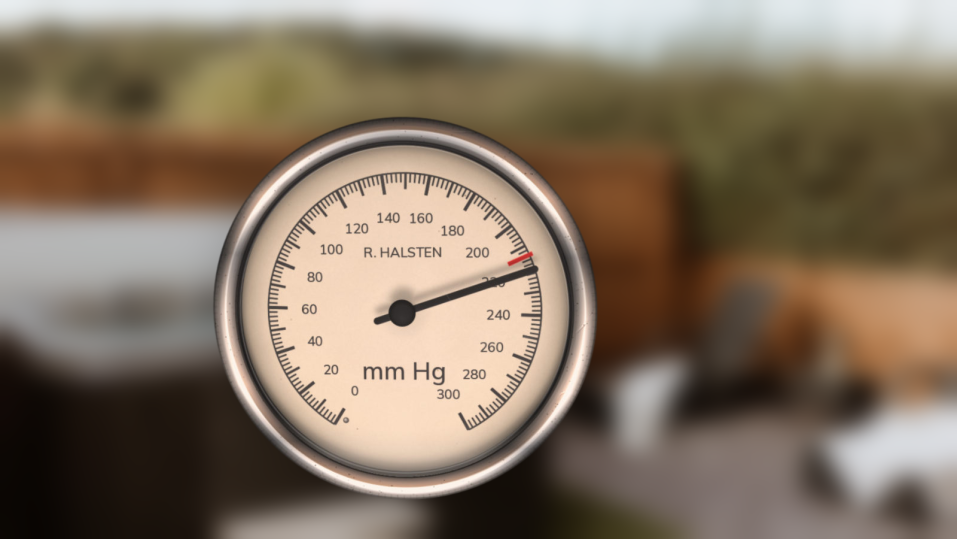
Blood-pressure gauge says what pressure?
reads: 220 mmHg
